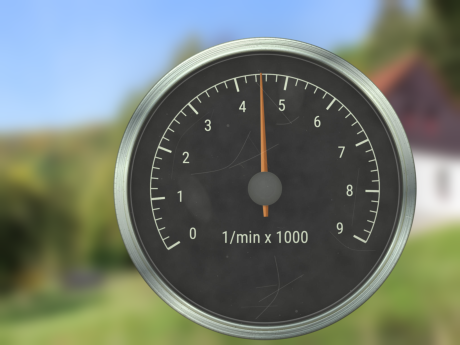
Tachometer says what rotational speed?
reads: 4500 rpm
